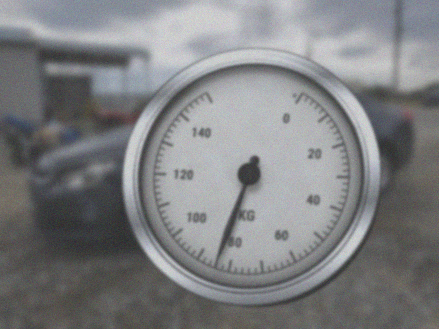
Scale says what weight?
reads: 84 kg
